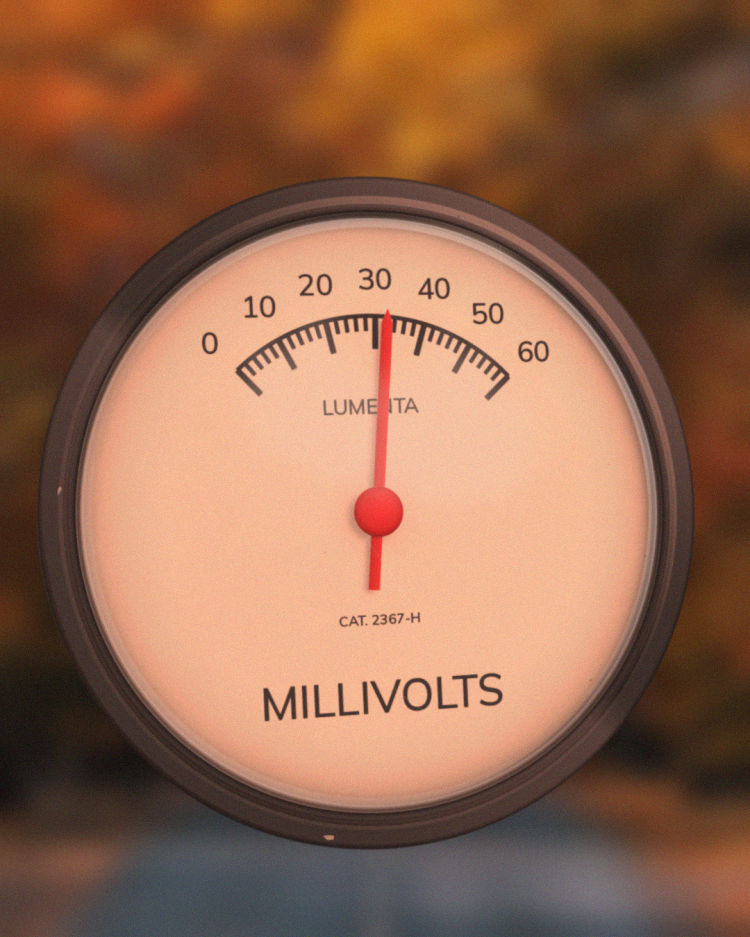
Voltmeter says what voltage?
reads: 32 mV
